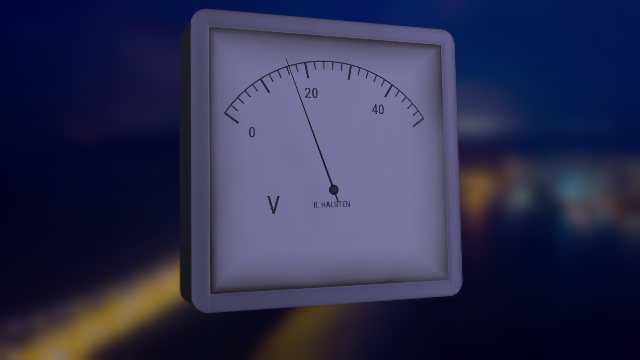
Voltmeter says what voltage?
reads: 16 V
